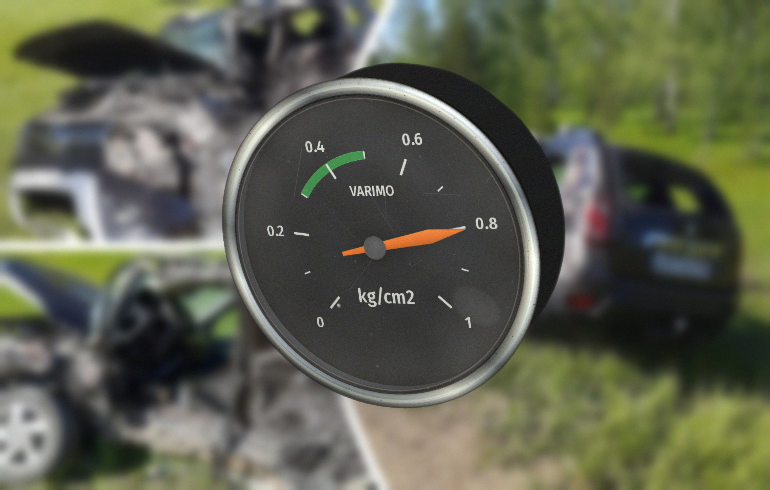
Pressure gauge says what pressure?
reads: 0.8 kg/cm²
